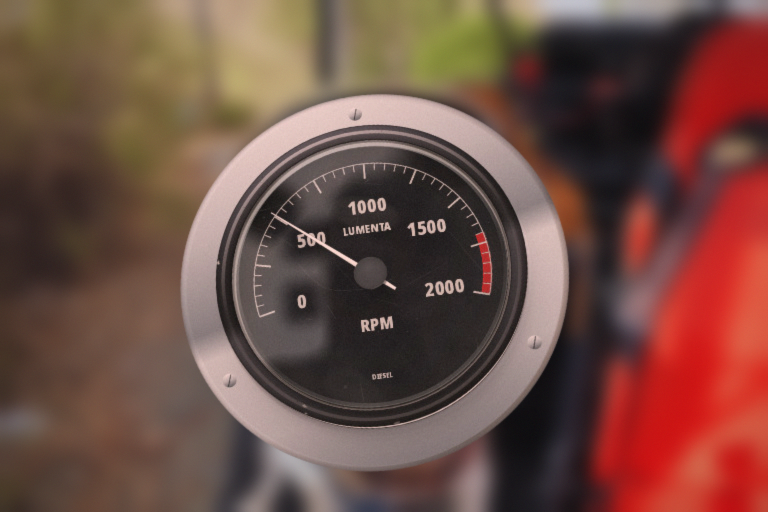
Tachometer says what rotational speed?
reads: 500 rpm
